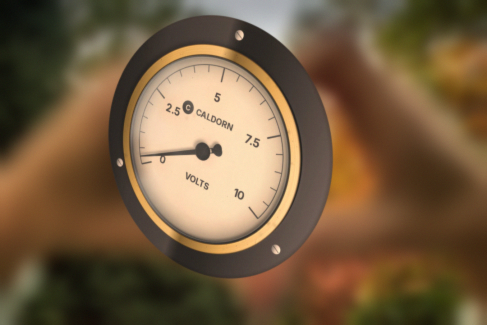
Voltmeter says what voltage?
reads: 0.25 V
